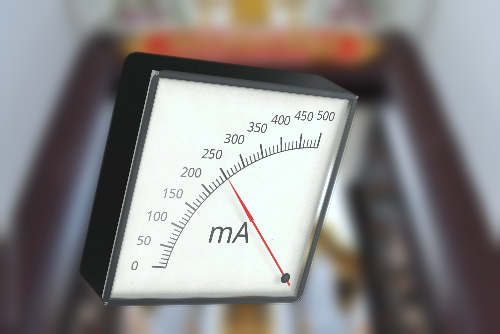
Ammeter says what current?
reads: 250 mA
